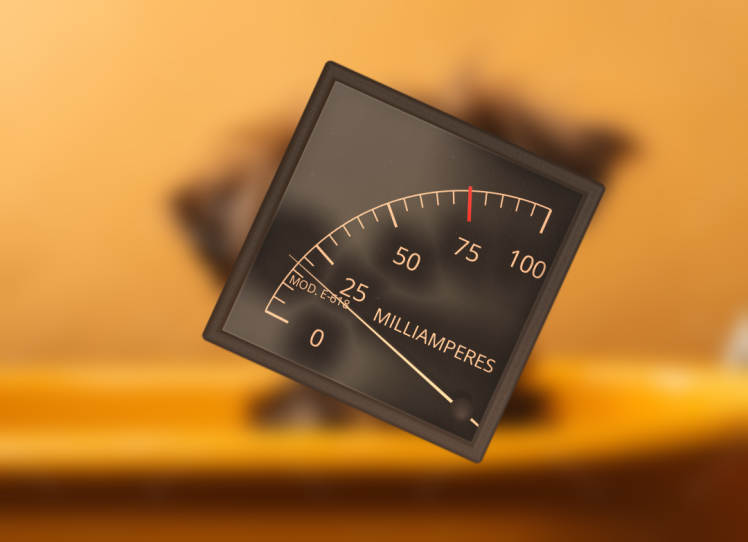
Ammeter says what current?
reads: 17.5 mA
